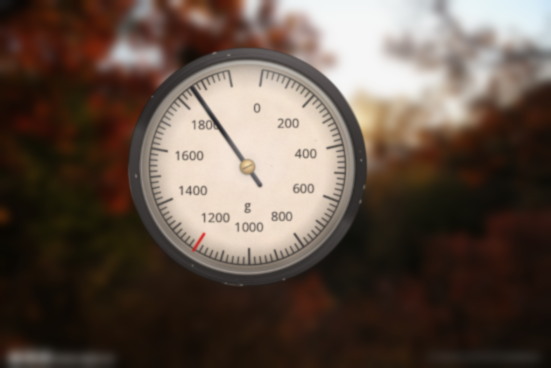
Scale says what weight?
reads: 1860 g
